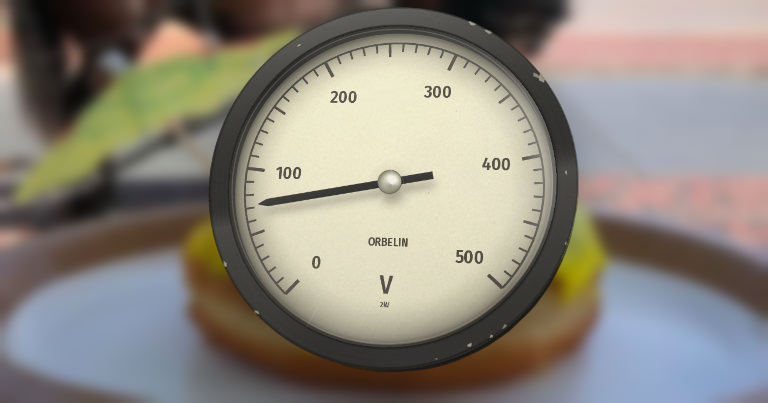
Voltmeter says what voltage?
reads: 70 V
